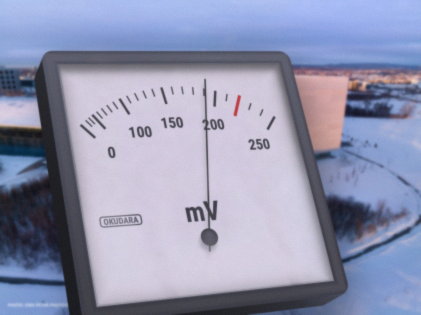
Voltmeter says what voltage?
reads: 190 mV
